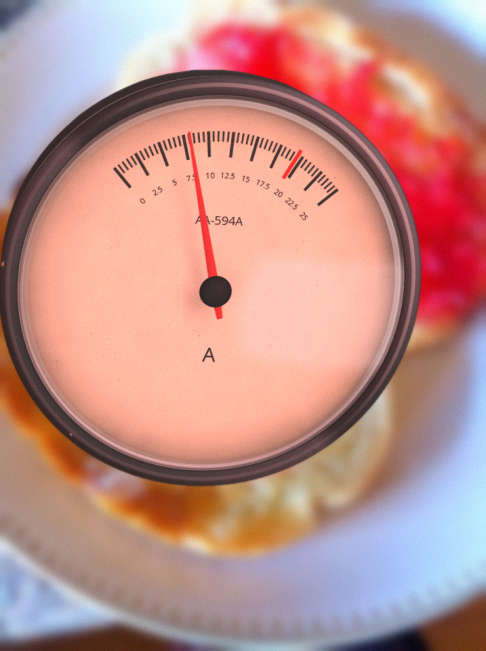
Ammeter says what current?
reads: 8 A
